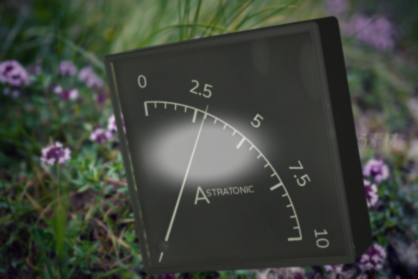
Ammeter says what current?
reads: 3 A
